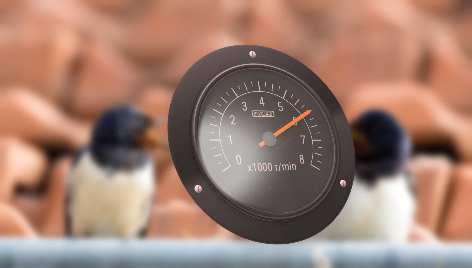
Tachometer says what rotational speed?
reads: 6000 rpm
